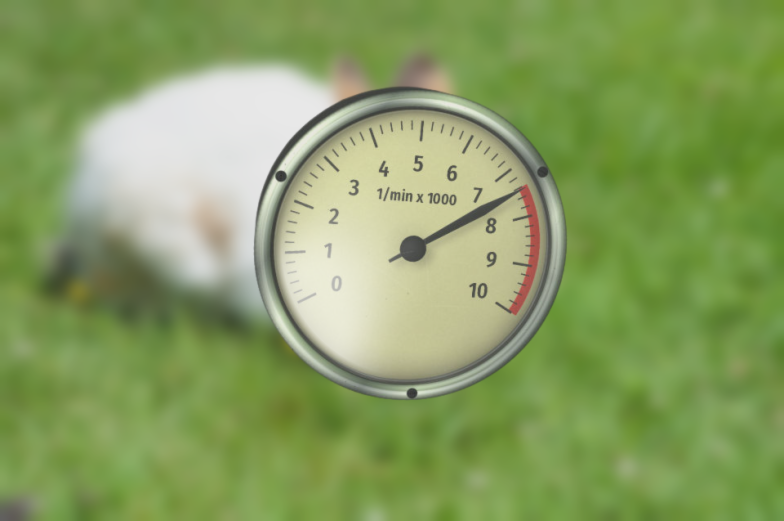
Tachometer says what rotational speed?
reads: 7400 rpm
